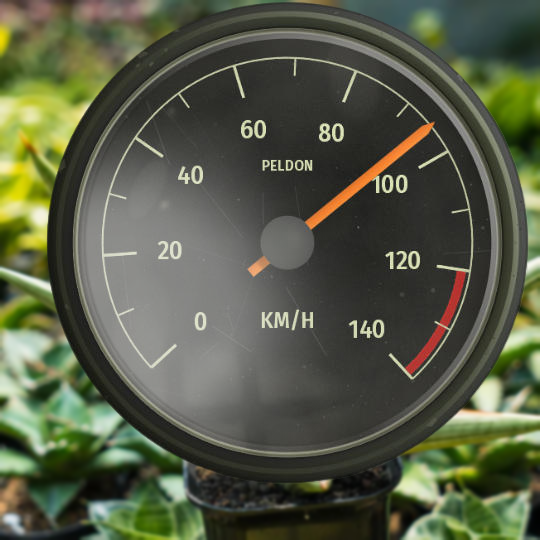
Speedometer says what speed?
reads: 95 km/h
